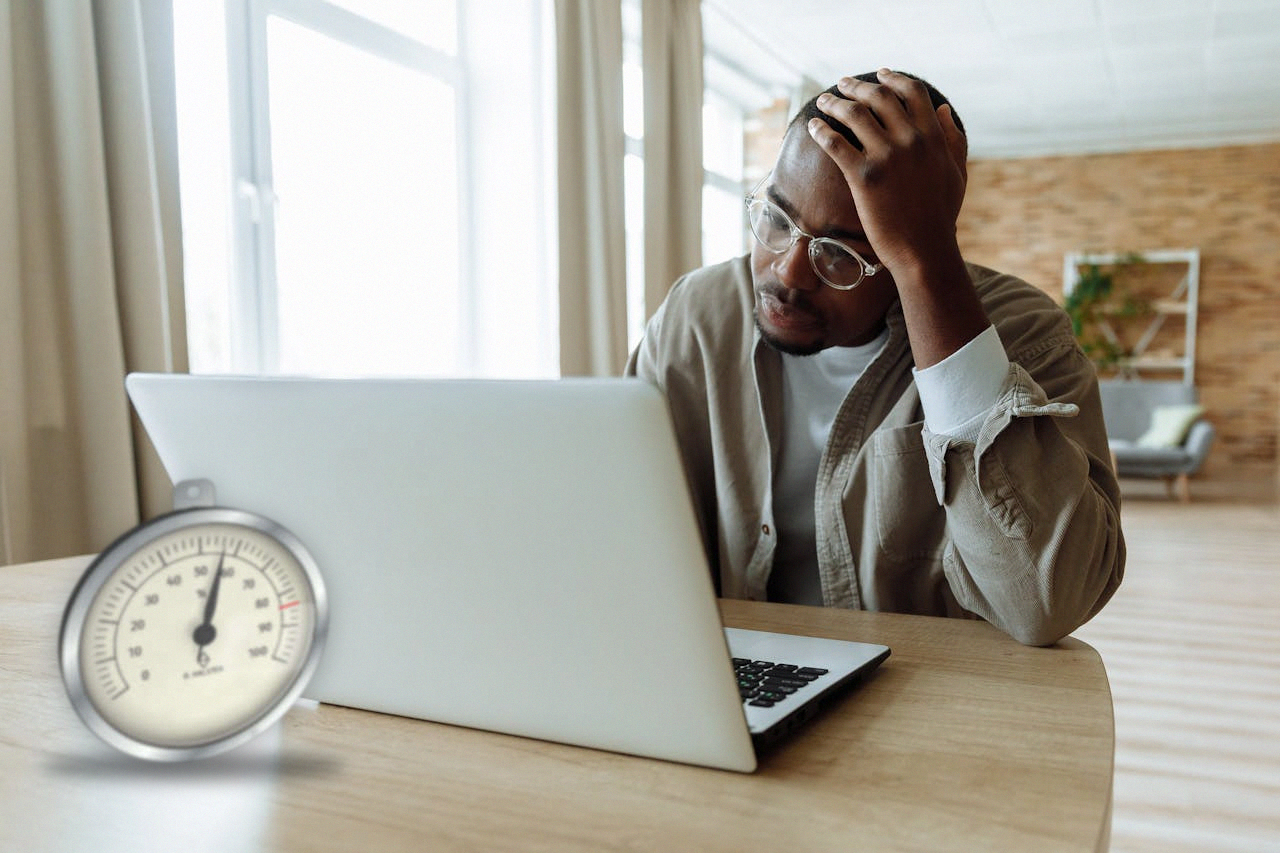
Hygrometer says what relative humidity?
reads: 56 %
